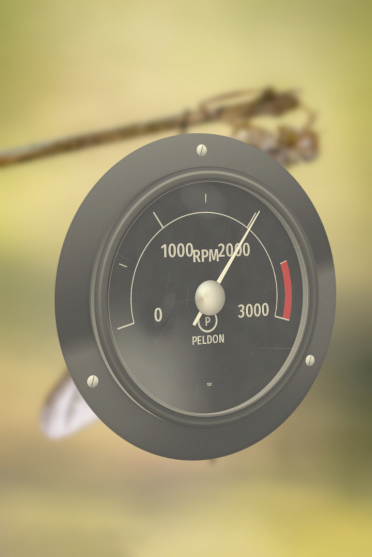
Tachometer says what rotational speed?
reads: 2000 rpm
